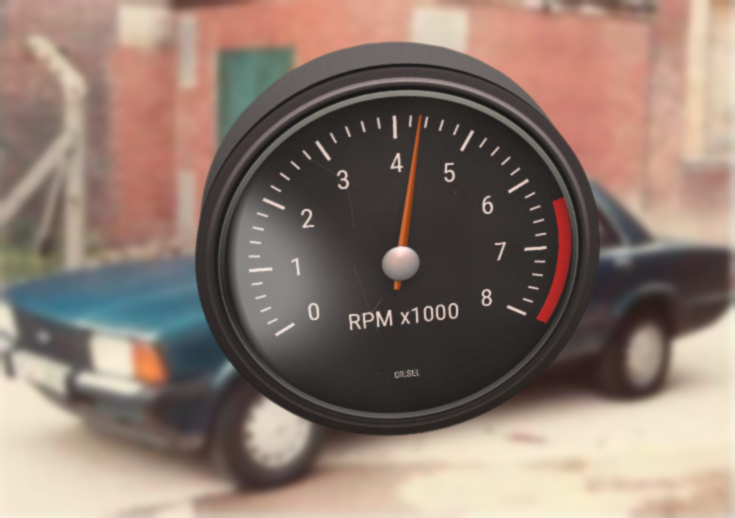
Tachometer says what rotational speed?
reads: 4300 rpm
